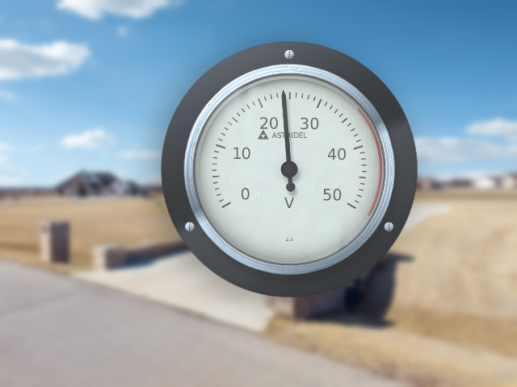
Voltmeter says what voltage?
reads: 24 V
